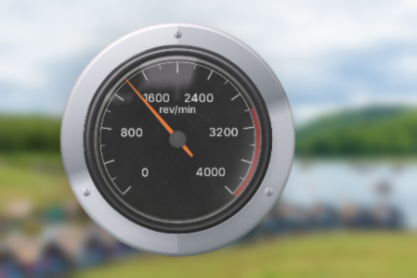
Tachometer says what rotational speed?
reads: 1400 rpm
